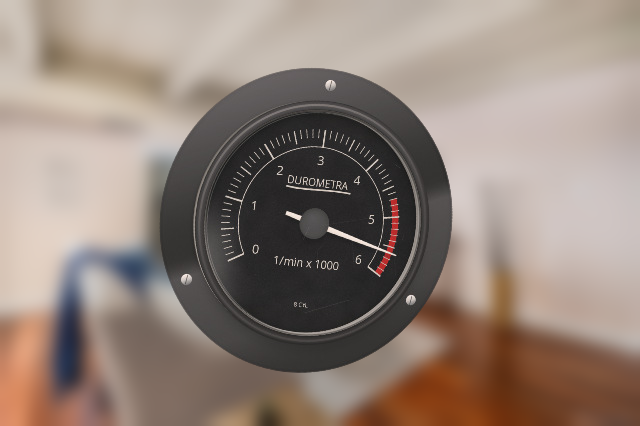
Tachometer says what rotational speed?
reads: 5600 rpm
